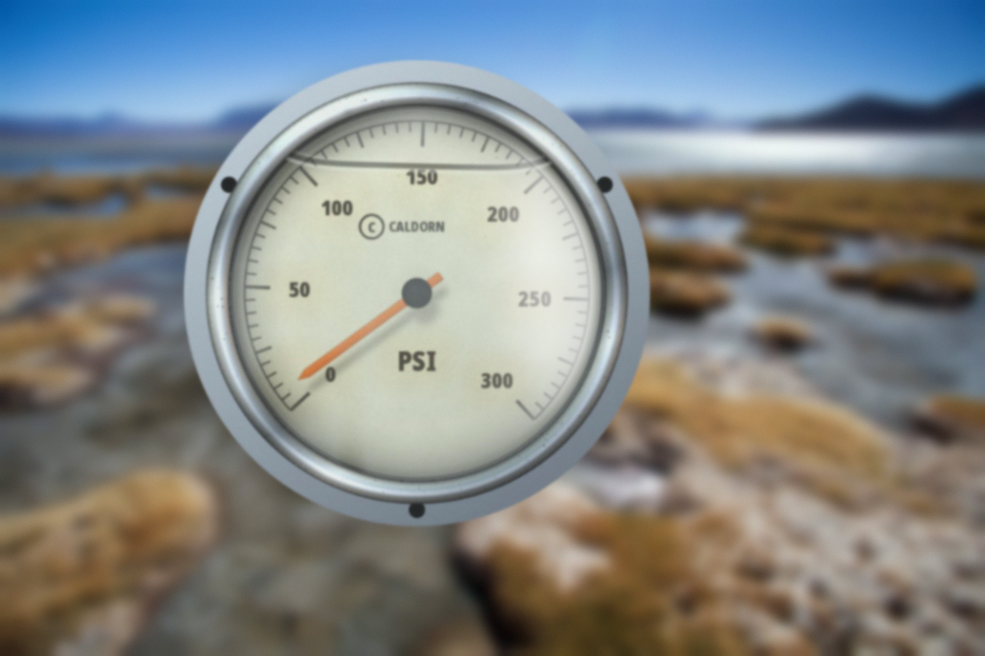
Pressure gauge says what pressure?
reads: 7.5 psi
